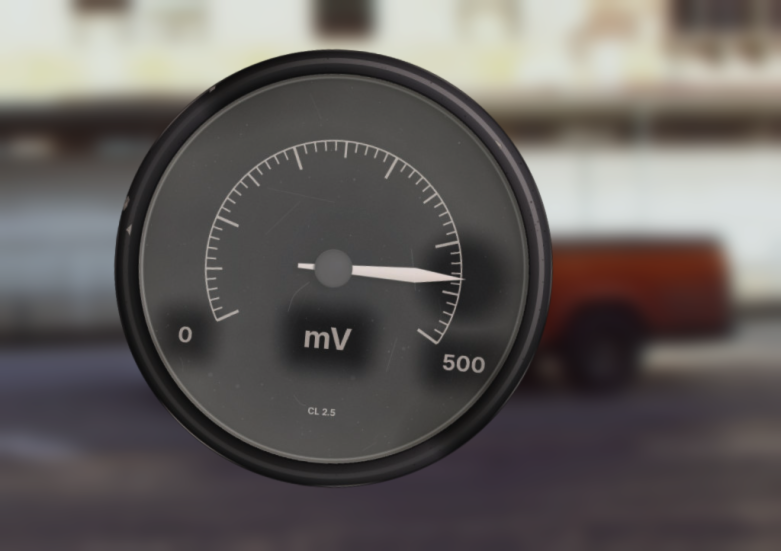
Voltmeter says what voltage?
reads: 435 mV
